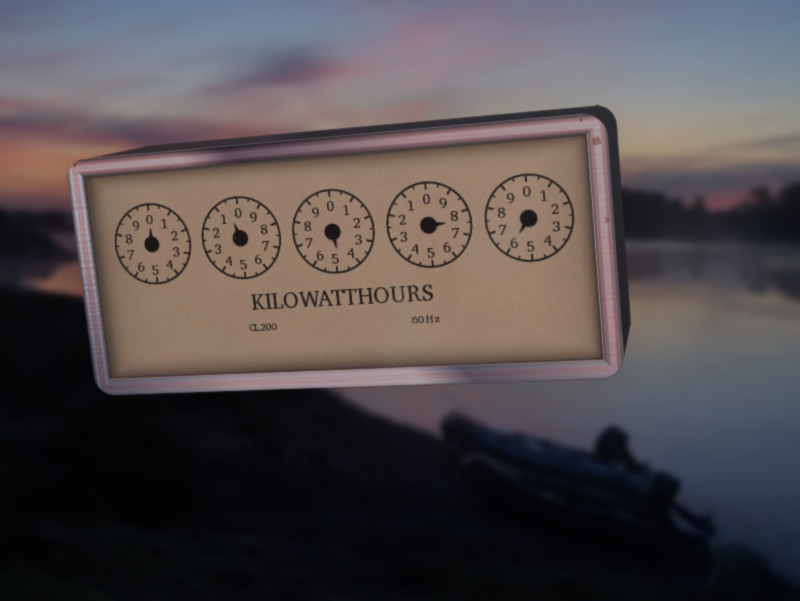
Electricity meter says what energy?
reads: 476 kWh
